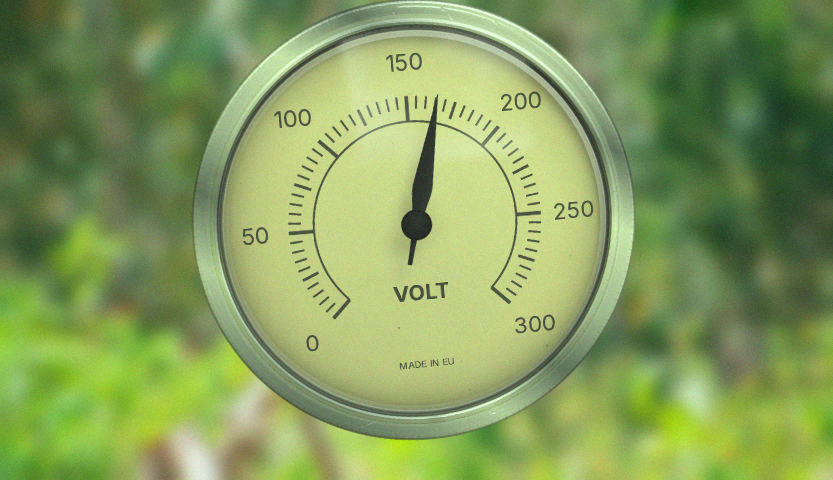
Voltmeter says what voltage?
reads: 165 V
